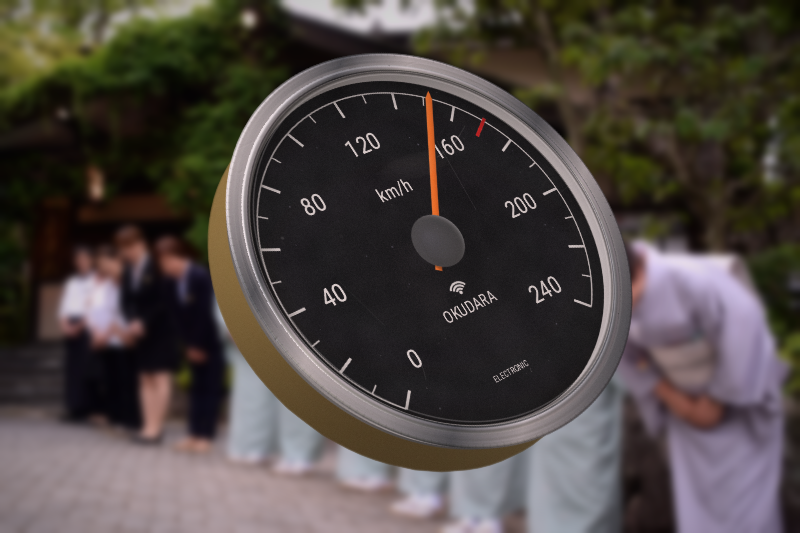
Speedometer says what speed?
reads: 150 km/h
